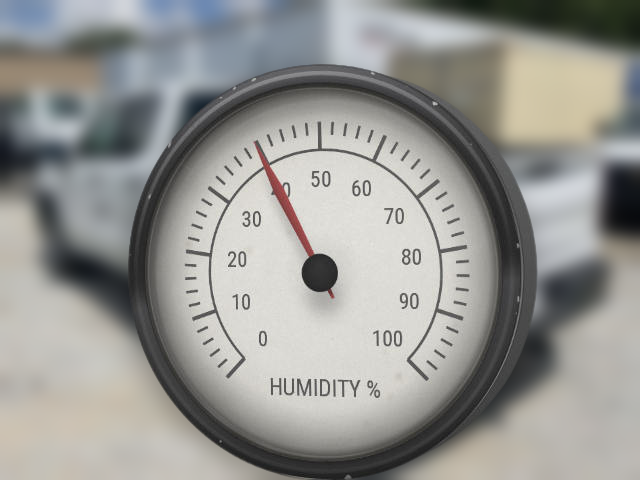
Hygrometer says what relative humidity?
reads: 40 %
